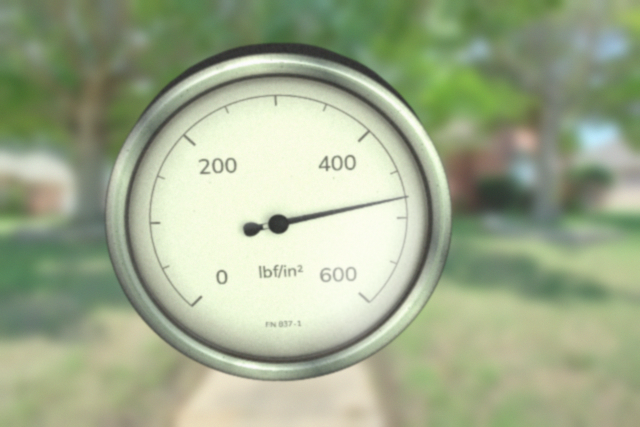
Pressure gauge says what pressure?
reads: 475 psi
